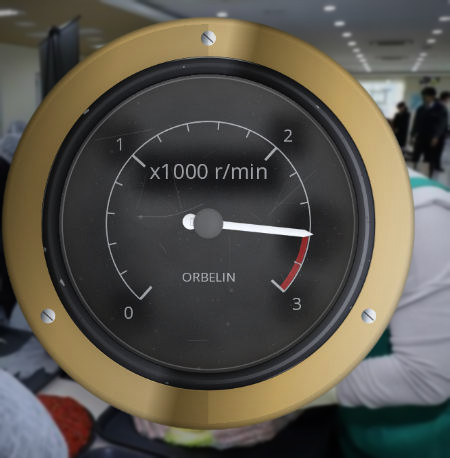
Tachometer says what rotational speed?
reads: 2600 rpm
